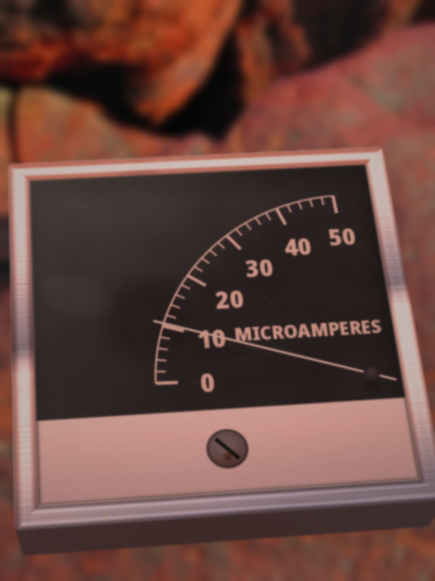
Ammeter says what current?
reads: 10 µA
